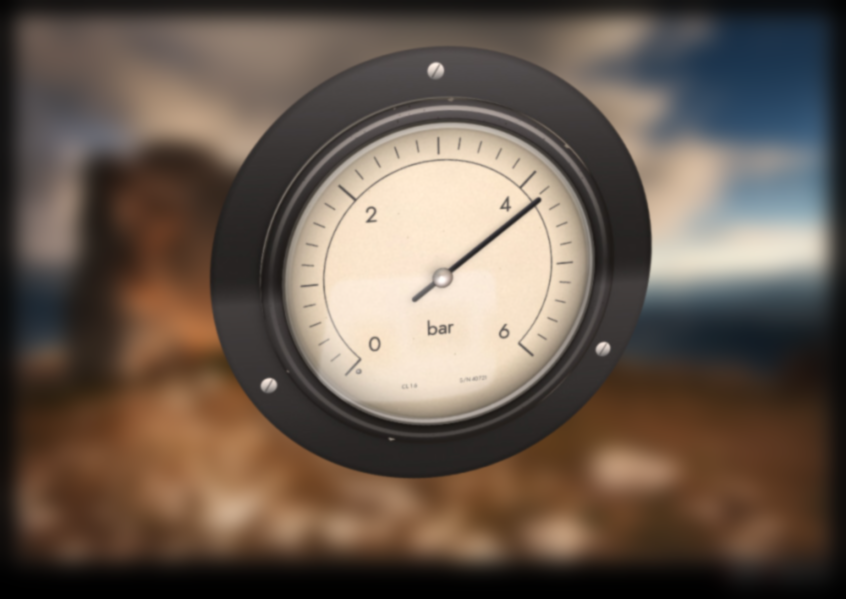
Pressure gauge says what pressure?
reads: 4.2 bar
